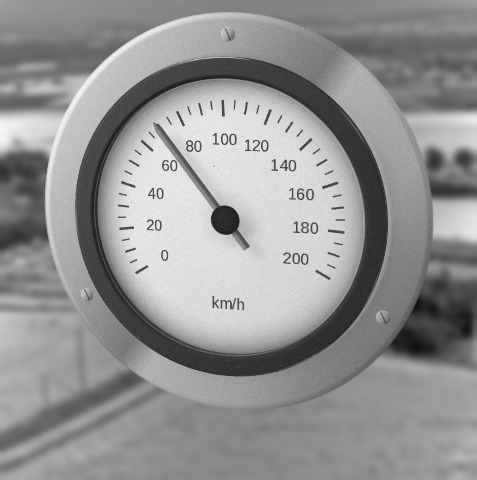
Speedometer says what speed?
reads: 70 km/h
